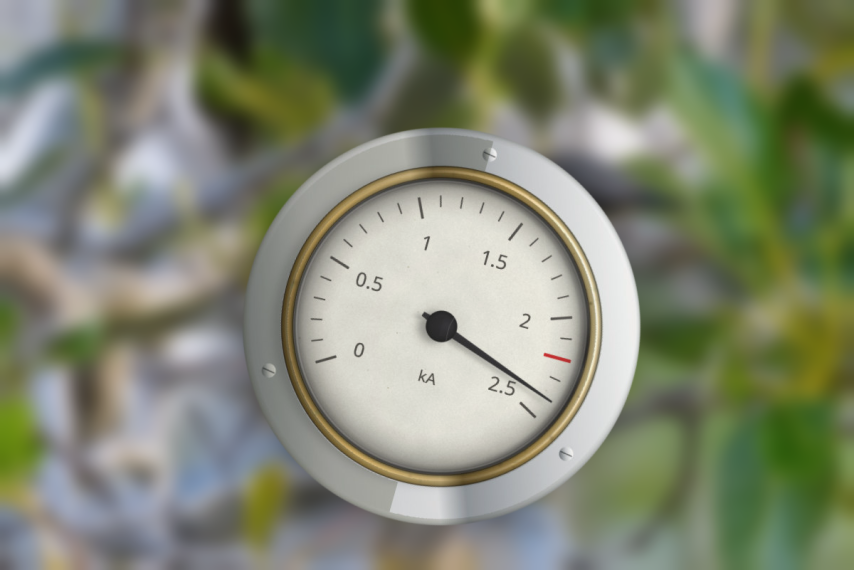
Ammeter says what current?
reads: 2.4 kA
